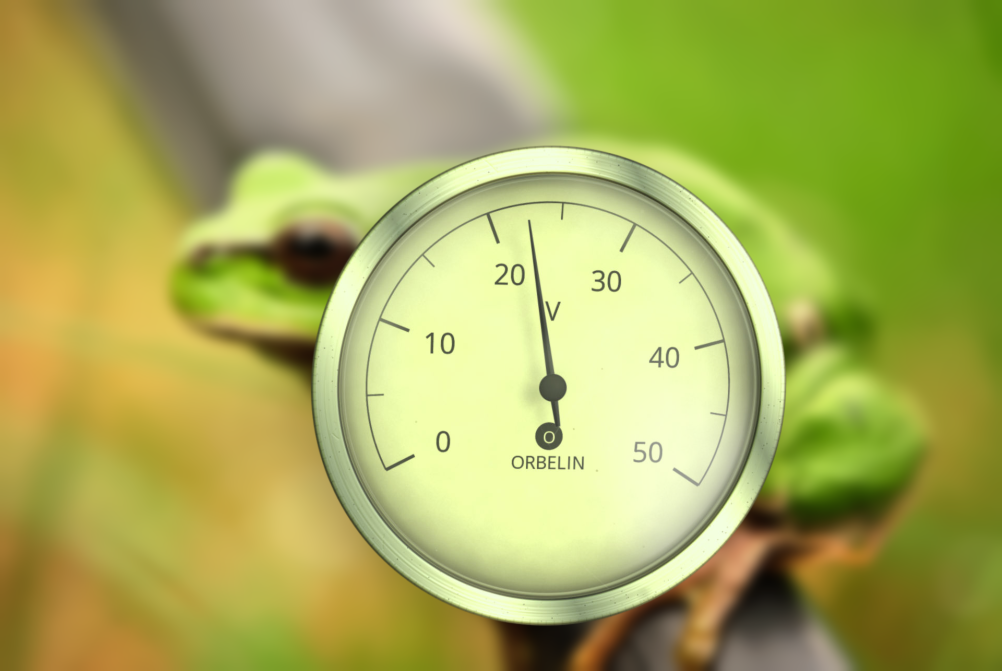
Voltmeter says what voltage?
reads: 22.5 V
